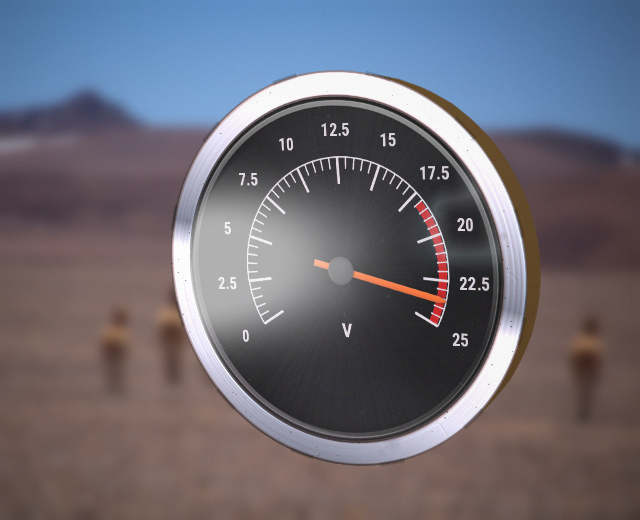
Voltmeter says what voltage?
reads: 23.5 V
